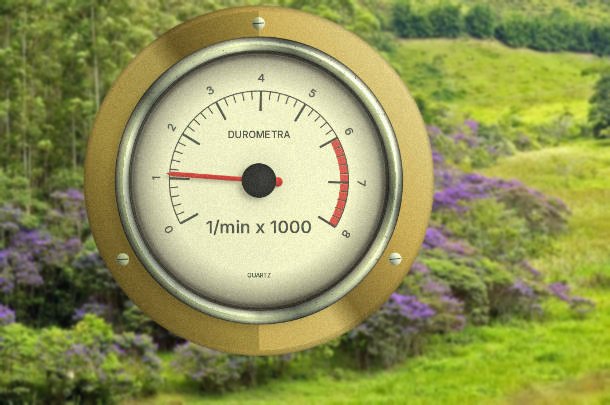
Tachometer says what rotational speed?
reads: 1100 rpm
